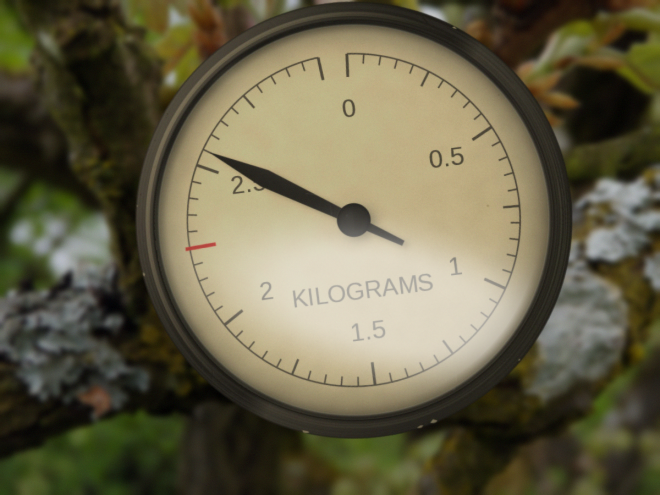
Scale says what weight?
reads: 2.55 kg
